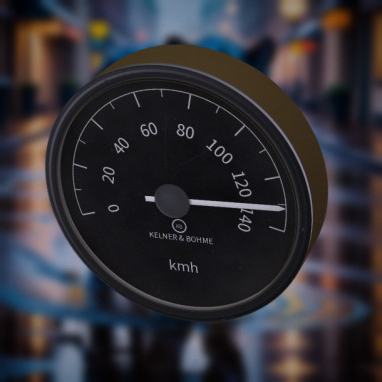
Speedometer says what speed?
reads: 130 km/h
